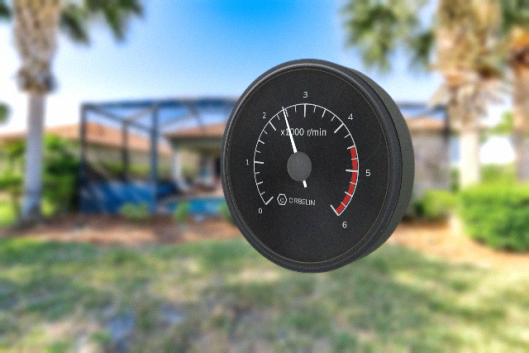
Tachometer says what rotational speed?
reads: 2500 rpm
